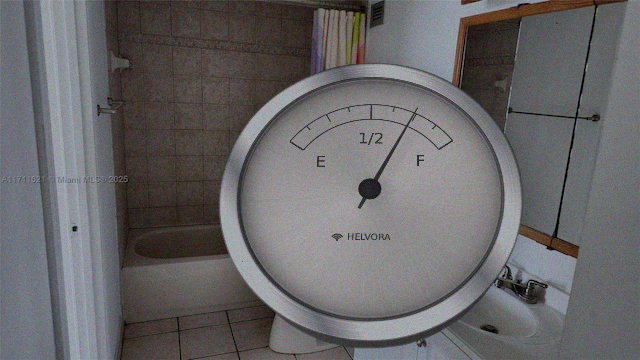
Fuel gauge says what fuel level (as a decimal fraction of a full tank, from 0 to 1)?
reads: 0.75
